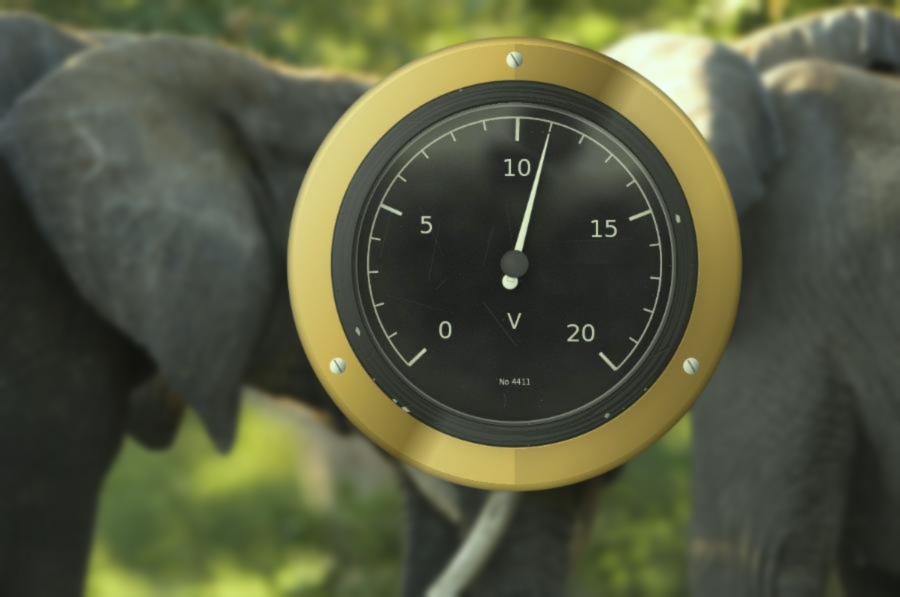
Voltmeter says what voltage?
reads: 11 V
